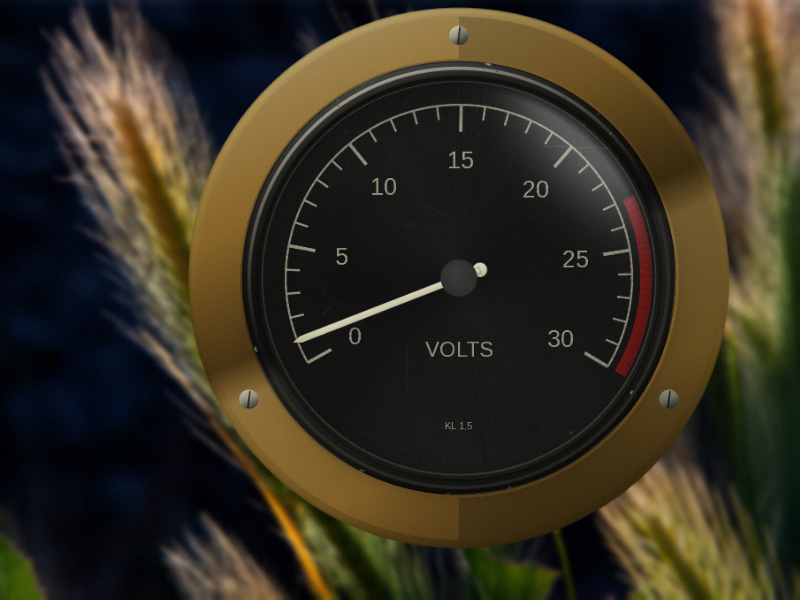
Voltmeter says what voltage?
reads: 1 V
